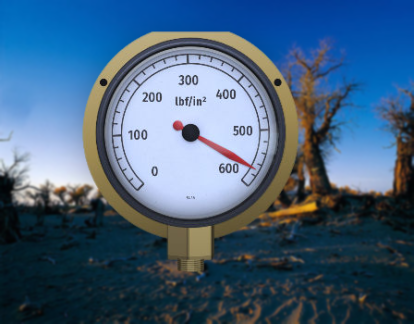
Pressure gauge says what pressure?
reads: 570 psi
